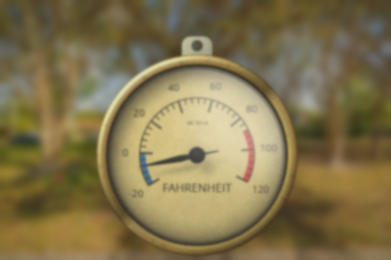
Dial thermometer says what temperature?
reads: -8 °F
